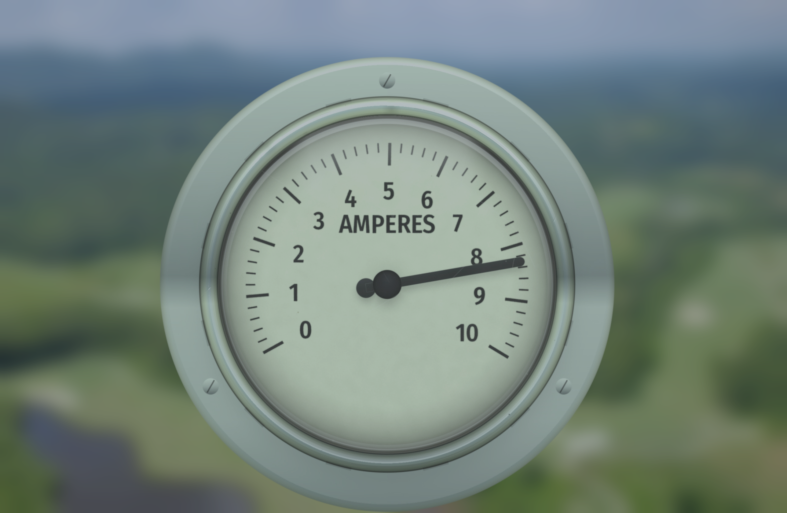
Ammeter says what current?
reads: 8.3 A
